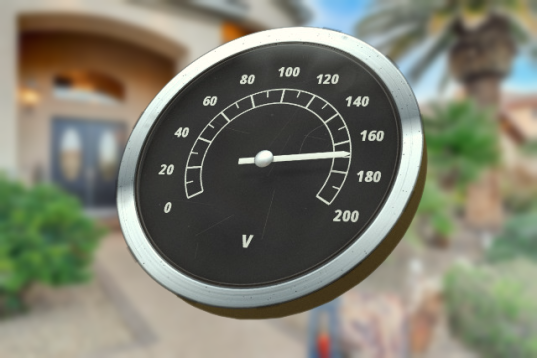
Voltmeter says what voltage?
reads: 170 V
